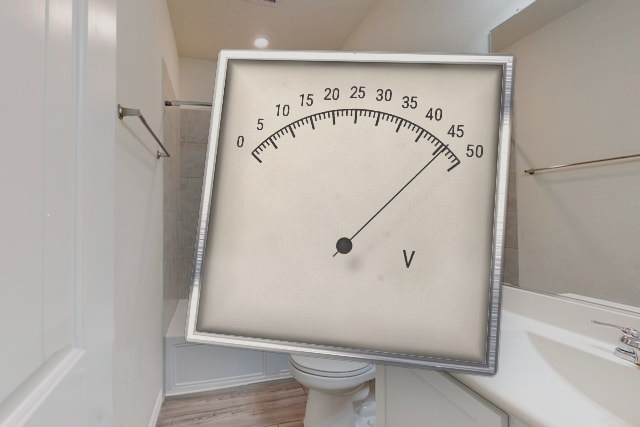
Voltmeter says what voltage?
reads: 46 V
